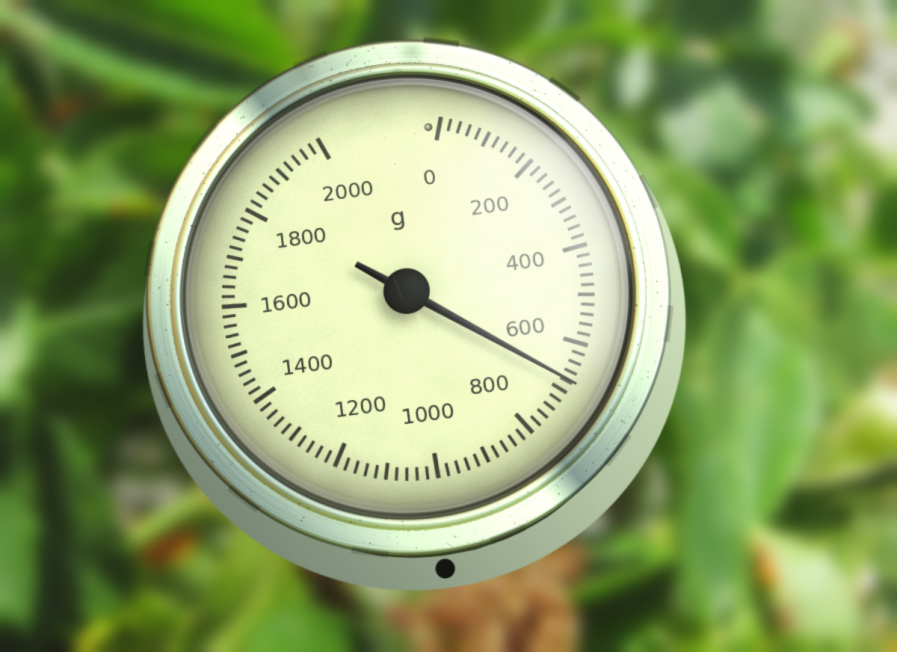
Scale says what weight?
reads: 680 g
